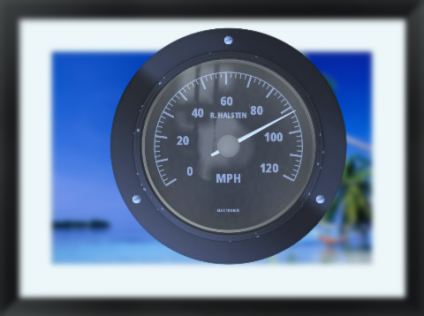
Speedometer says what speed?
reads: 92 mph
